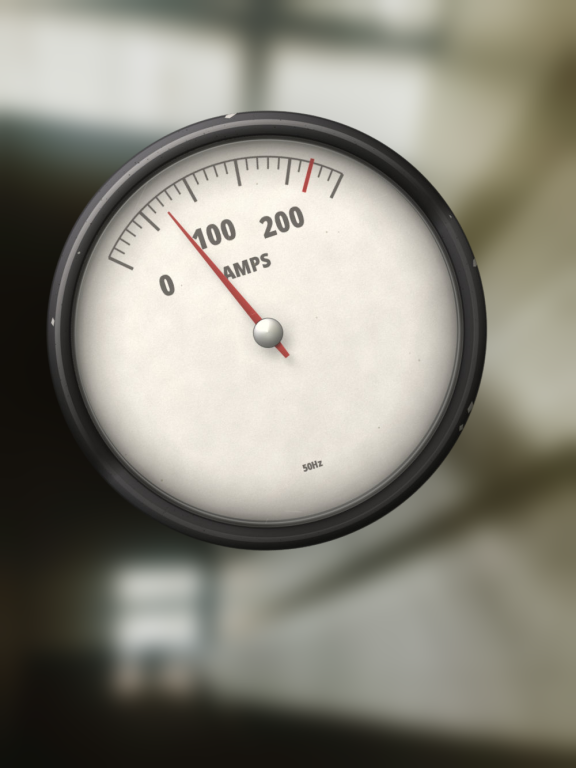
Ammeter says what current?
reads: 70 A
